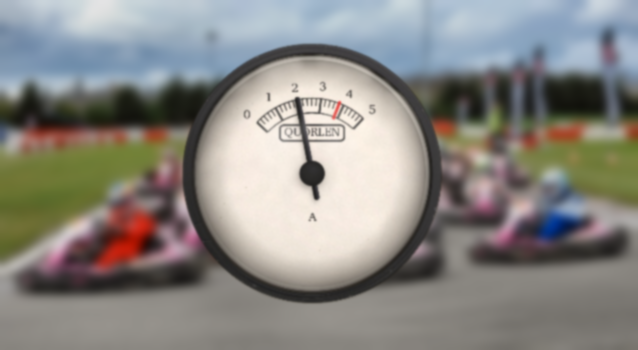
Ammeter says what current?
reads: 2 A
